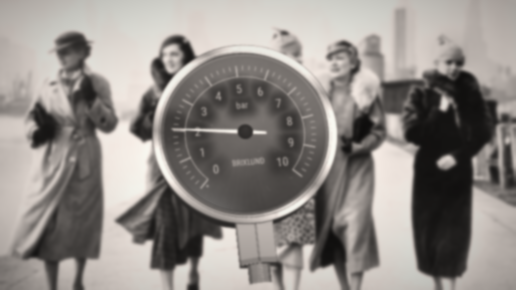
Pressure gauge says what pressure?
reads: 2 bar
